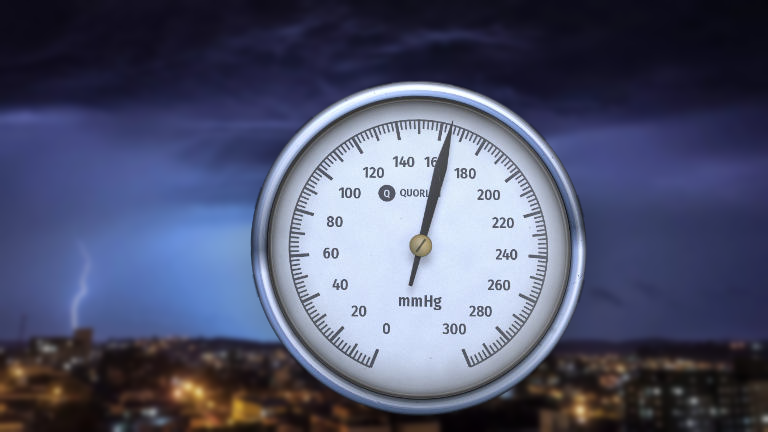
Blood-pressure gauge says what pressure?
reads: 164 mmHg
